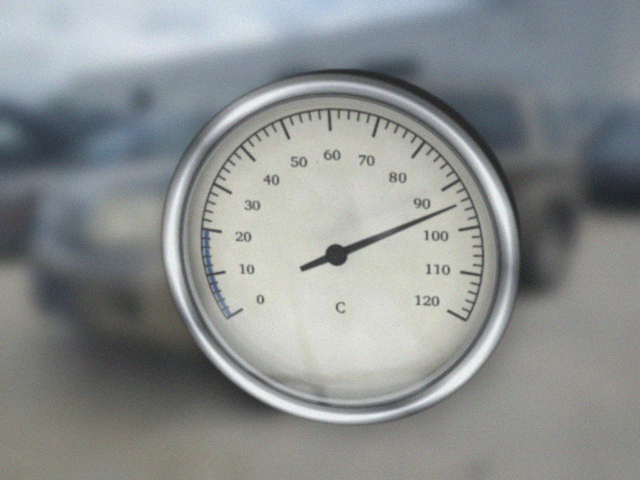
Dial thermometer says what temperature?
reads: 94 °C
